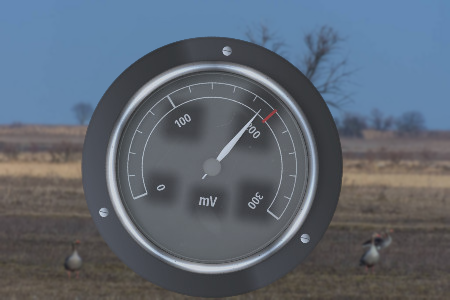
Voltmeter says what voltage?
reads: 190 mV
